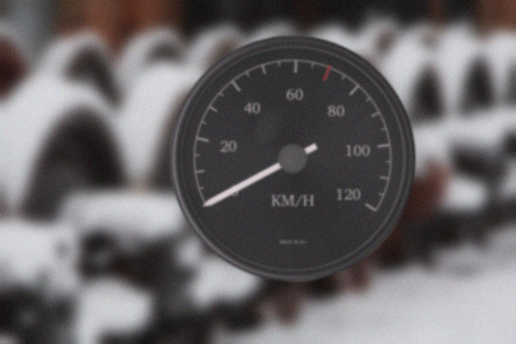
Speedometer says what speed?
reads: 0 km/h
